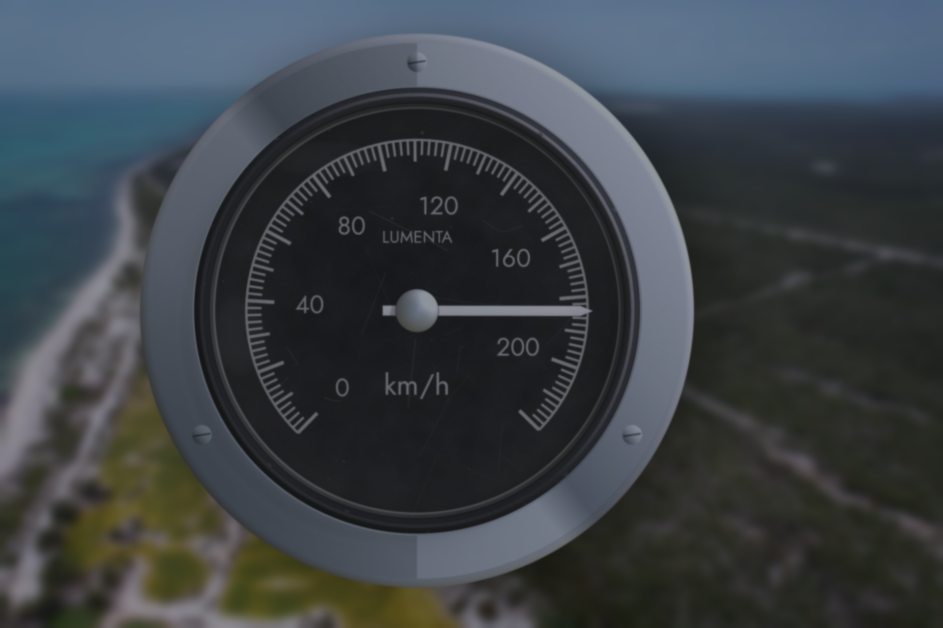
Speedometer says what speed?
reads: 184 km/h
